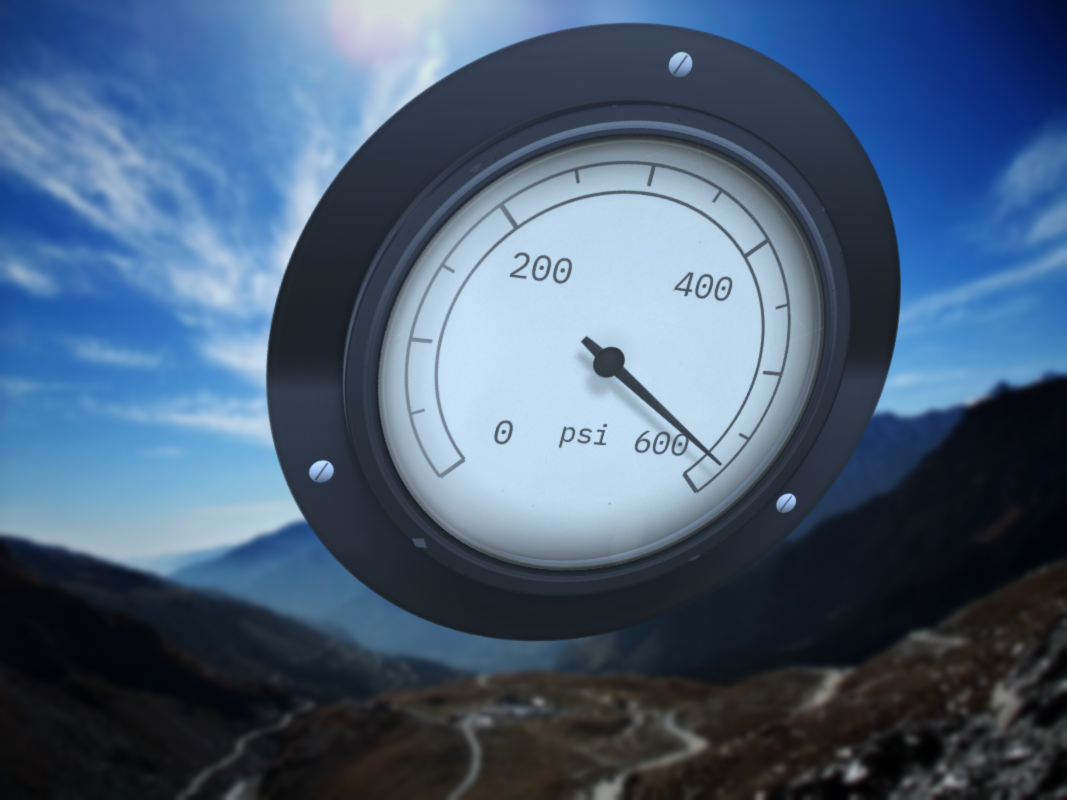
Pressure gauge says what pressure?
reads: 575 psi
